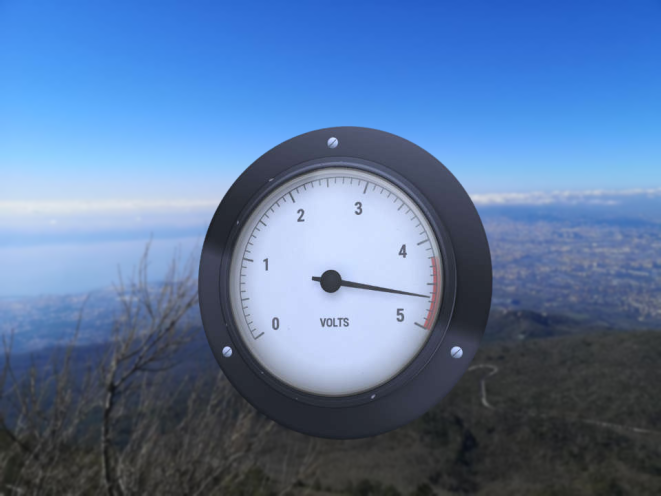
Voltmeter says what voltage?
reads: 4.65 V
